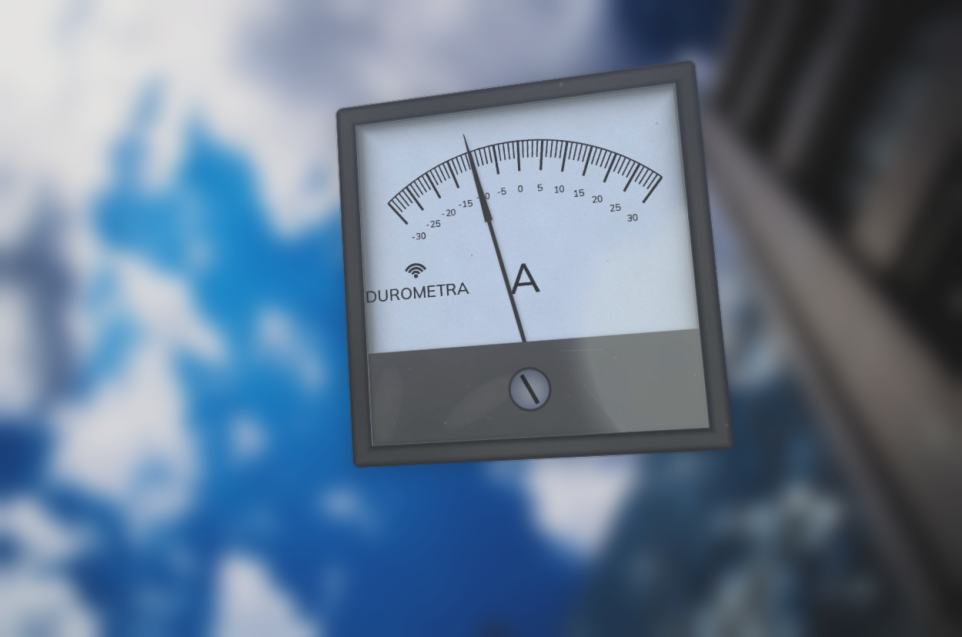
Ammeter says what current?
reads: -10 A
